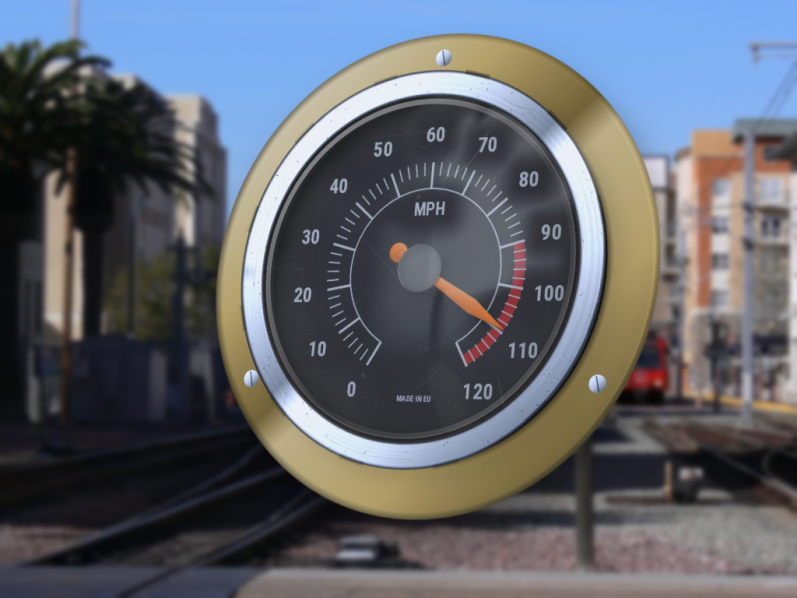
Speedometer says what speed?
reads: 109 mph
